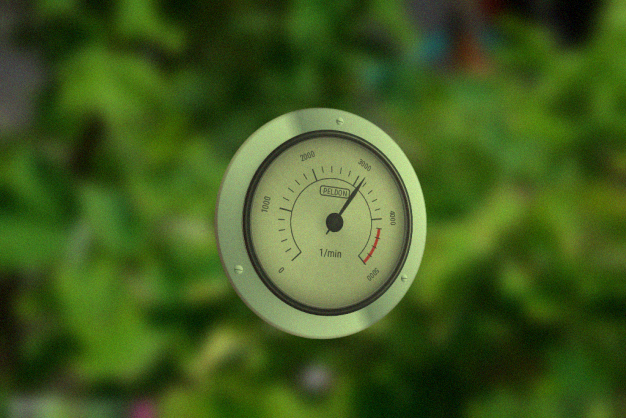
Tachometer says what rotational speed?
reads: 3100 rpm
